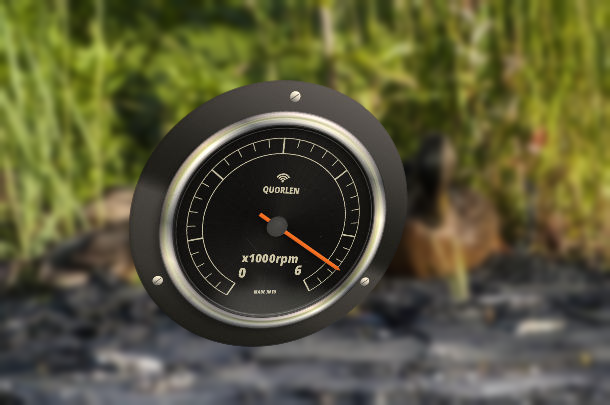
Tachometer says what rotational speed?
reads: 5500 rpm
